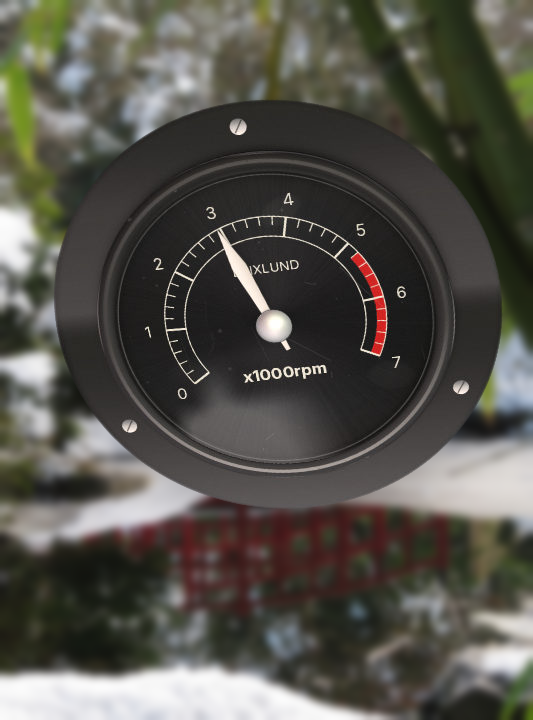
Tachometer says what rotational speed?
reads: 3000 rpm
